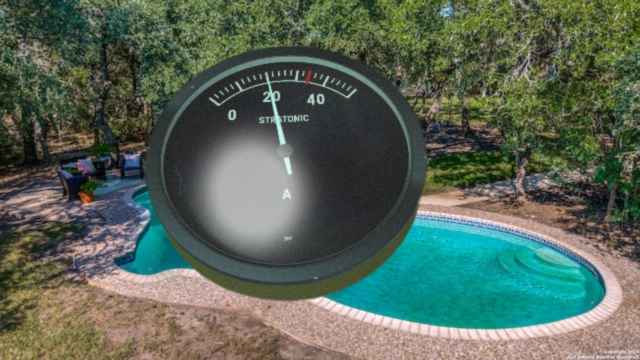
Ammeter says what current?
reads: 20 A
